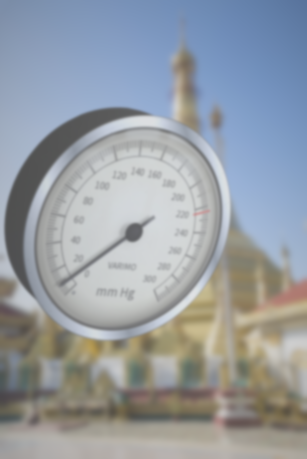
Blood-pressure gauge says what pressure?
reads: 10 mmHg
